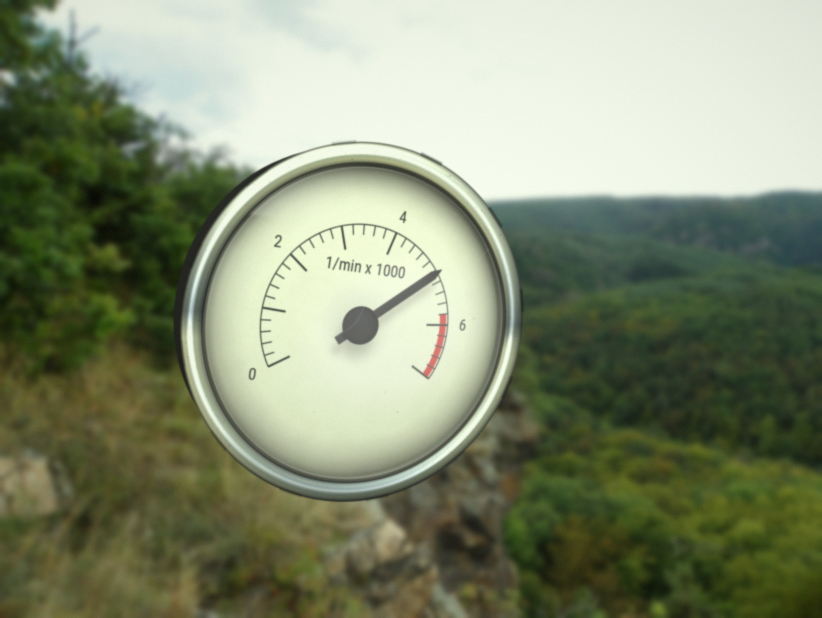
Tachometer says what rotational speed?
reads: 5000 rpm
